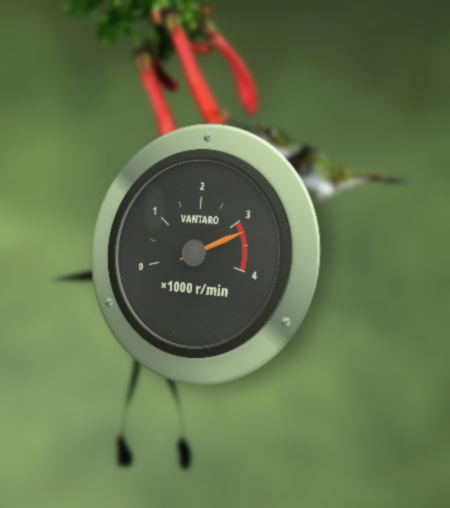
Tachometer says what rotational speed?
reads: 3250 rpm
